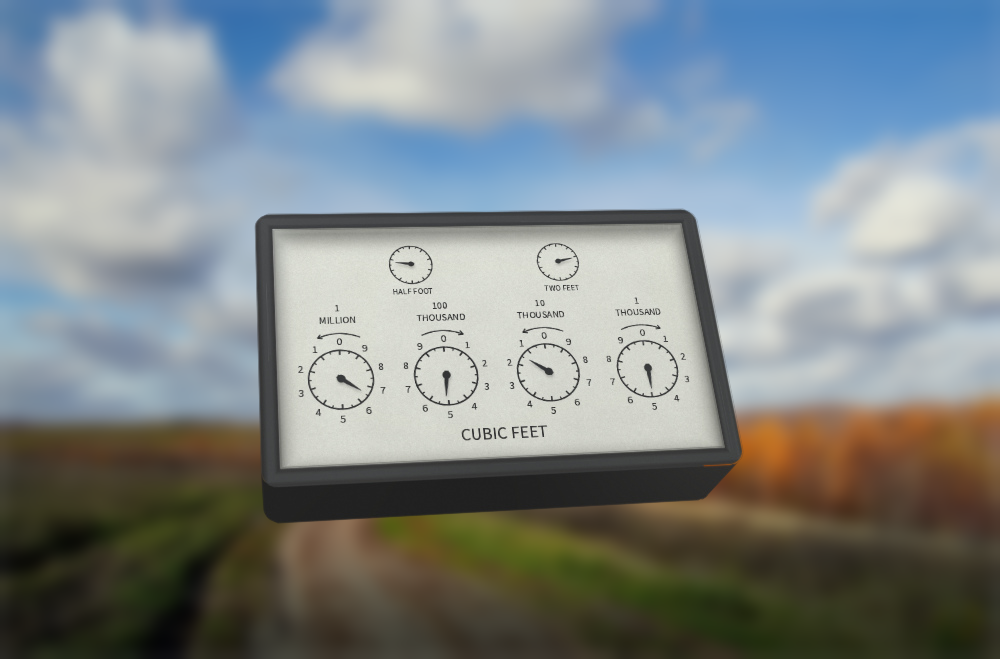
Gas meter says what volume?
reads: 651500 ft³
